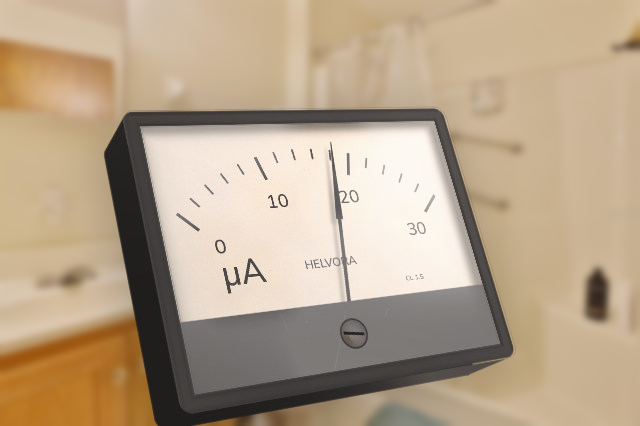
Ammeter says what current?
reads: 18 µA
